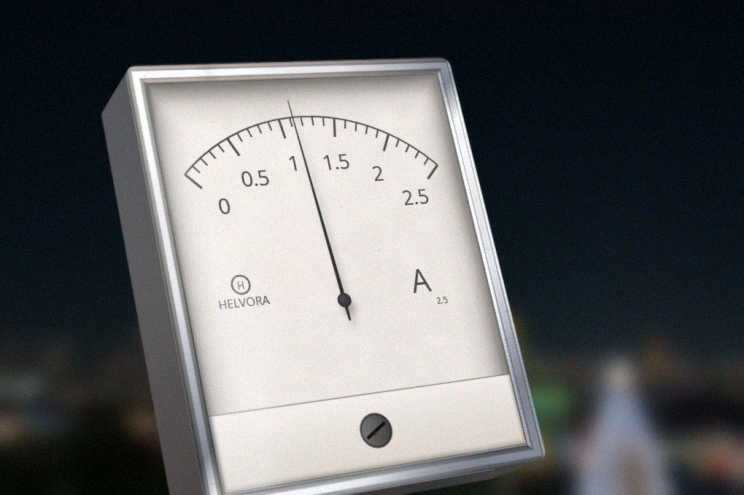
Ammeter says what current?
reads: 1.1 A
